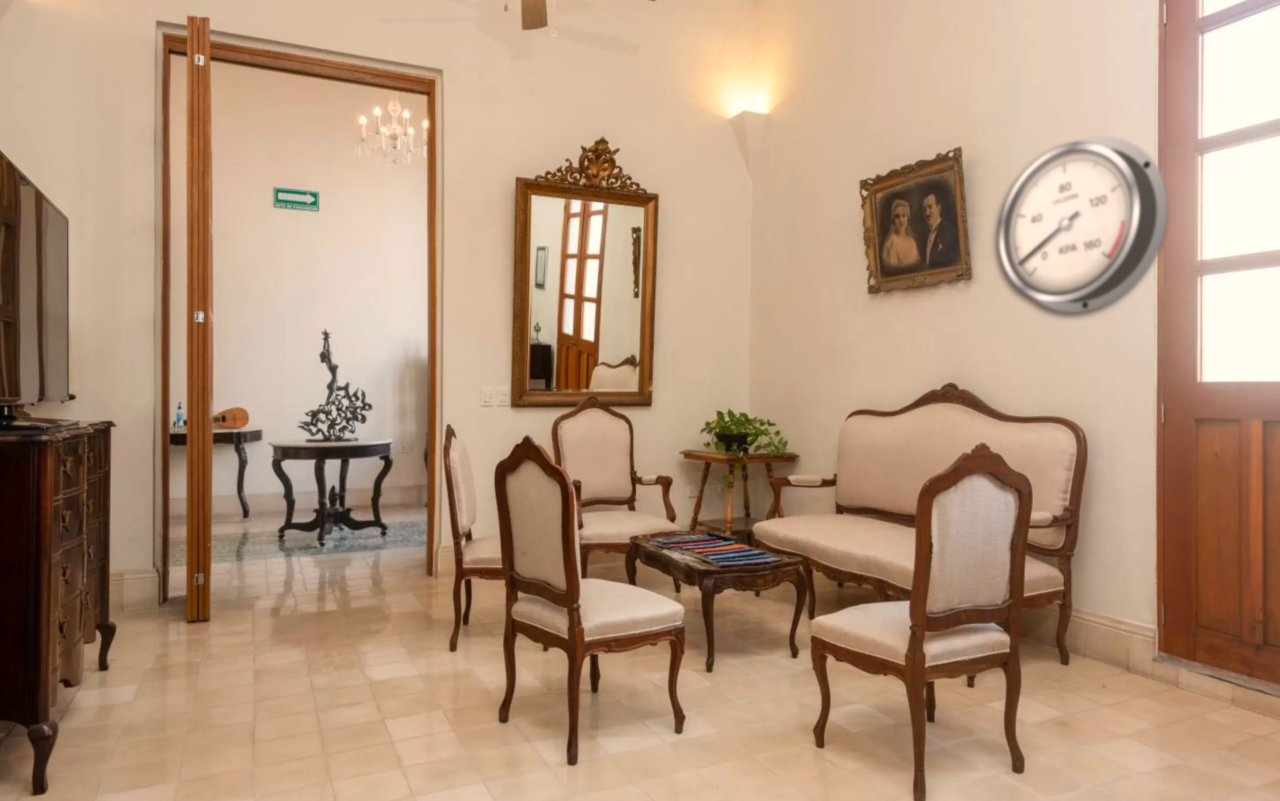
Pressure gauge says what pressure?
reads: 10 kPa
